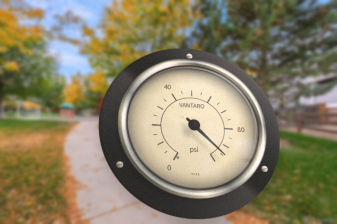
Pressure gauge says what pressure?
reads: 95 psi
